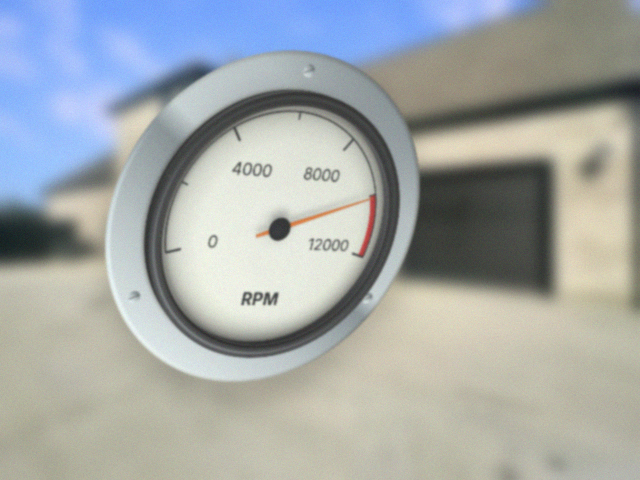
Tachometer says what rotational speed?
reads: 10000 rpm
